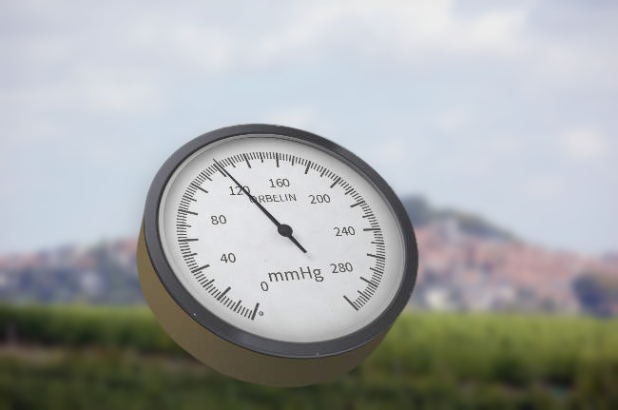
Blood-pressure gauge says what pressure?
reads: 120 mmHg
